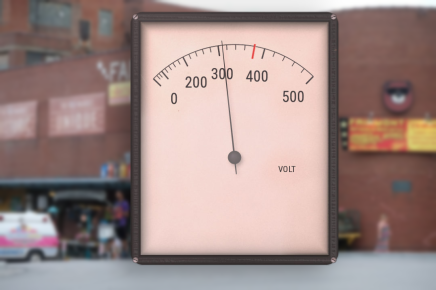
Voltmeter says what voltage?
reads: 310 V
